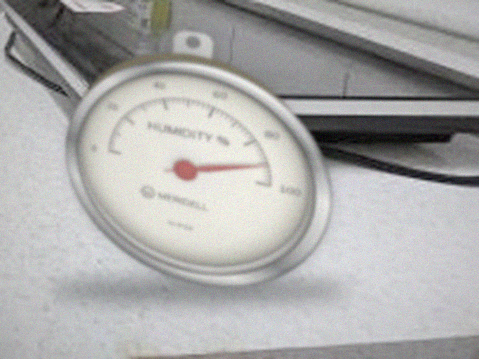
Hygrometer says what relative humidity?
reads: 90 %
